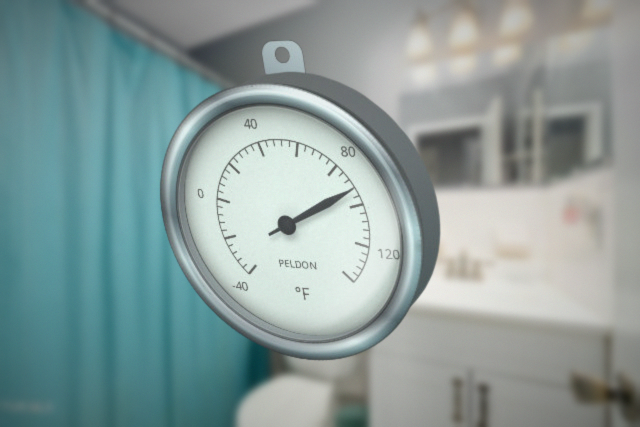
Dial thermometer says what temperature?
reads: 92 °F
